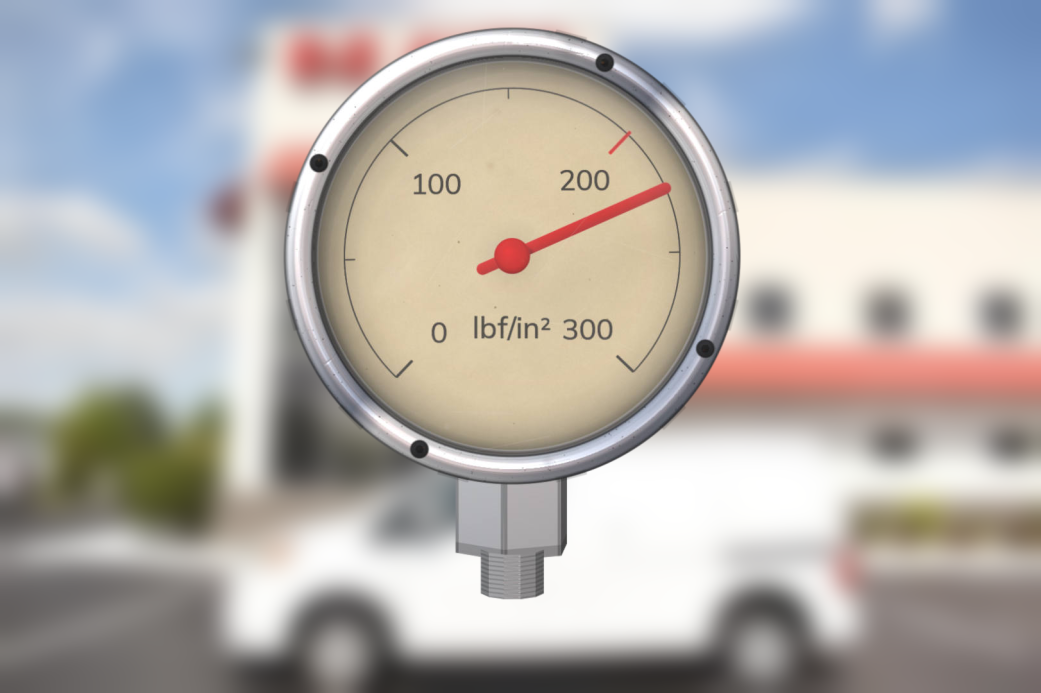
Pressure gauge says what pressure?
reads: 225 psi
